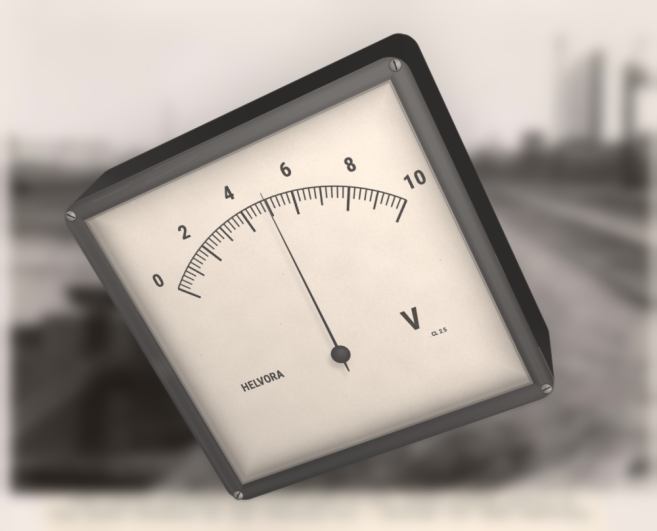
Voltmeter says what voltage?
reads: 5 V
